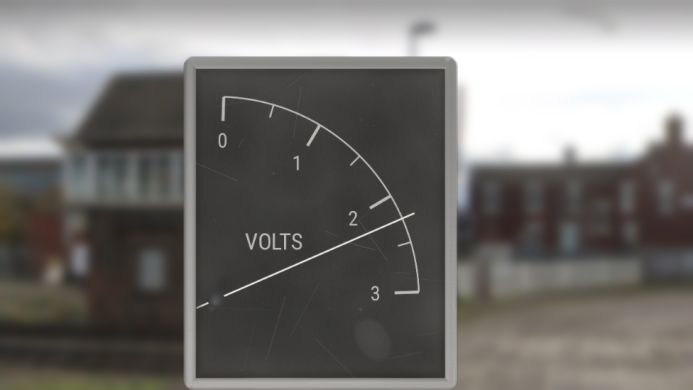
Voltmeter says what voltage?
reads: 2.25 V
